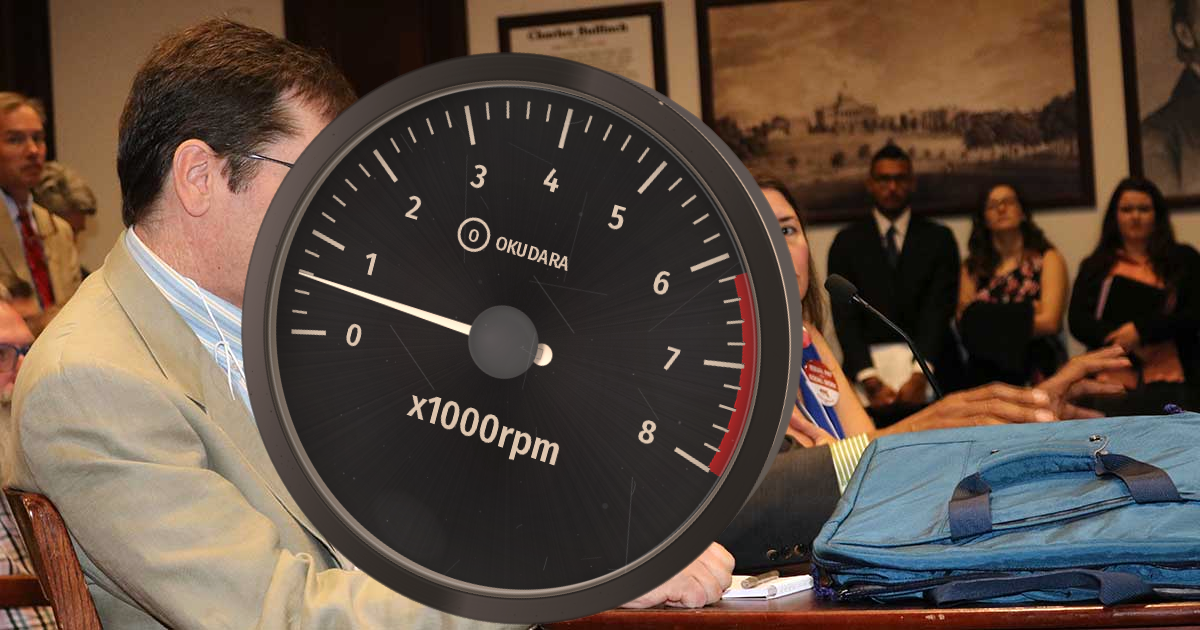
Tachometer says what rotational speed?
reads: 600 rpm
